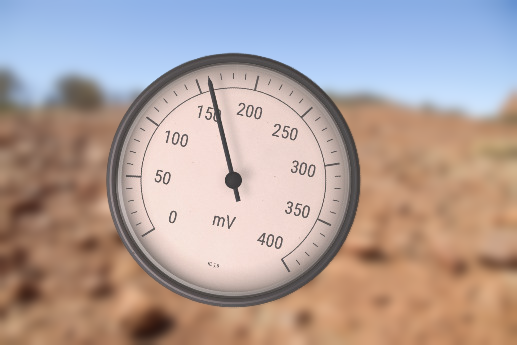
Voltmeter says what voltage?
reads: 160 mV
